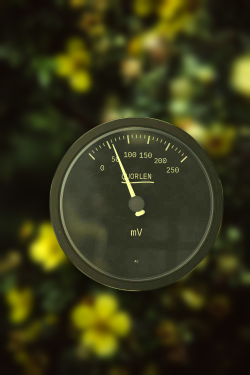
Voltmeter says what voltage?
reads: 60 mV
